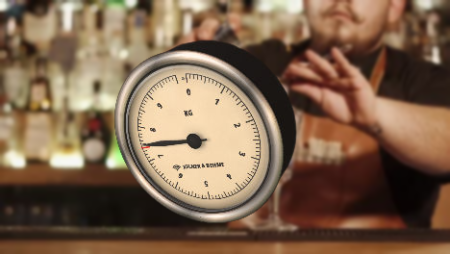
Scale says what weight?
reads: 7.5 kg
